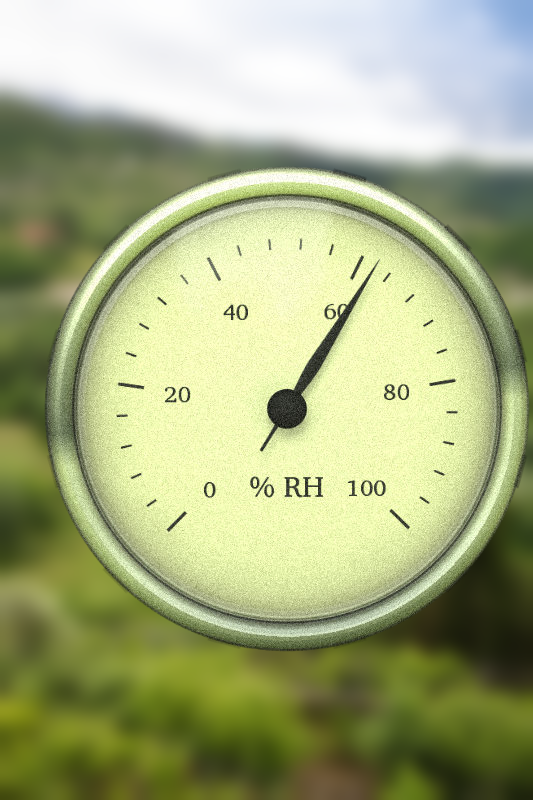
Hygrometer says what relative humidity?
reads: 62 %
